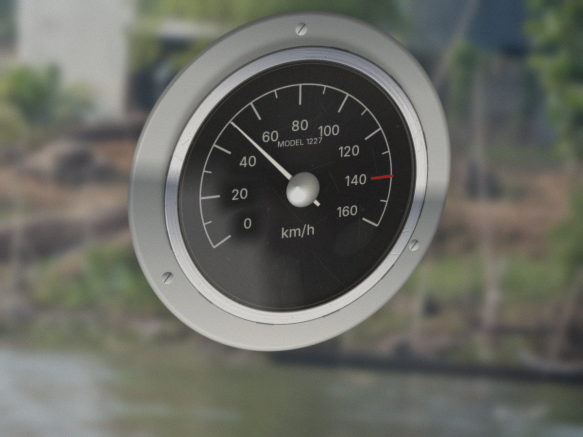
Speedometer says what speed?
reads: 50 km/h
